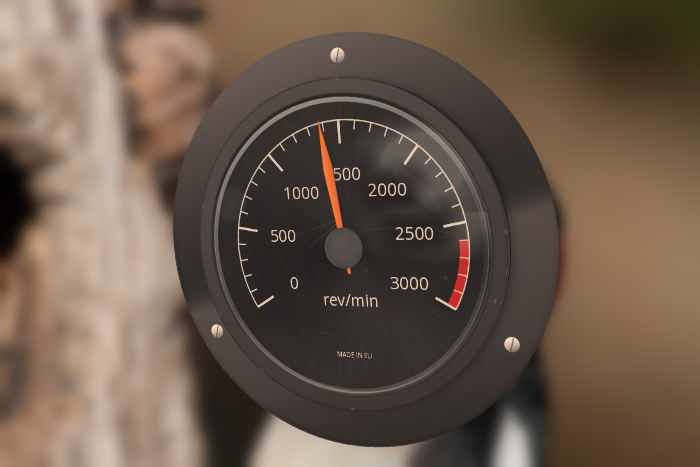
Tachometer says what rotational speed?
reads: 1400 rpm
